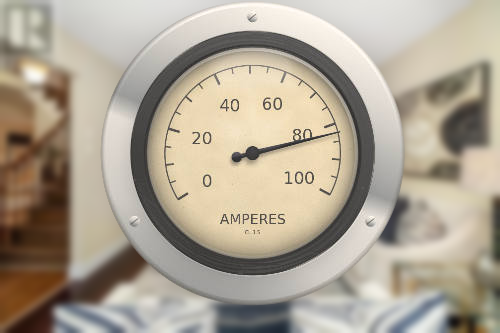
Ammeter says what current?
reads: 82.5 A
